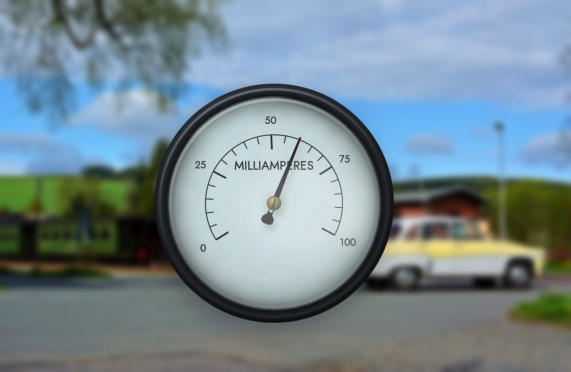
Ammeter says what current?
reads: 60 mA
